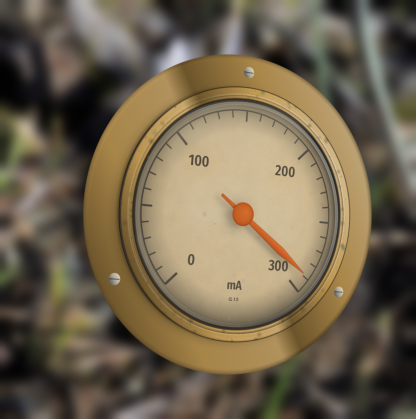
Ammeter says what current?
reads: 290 mA
